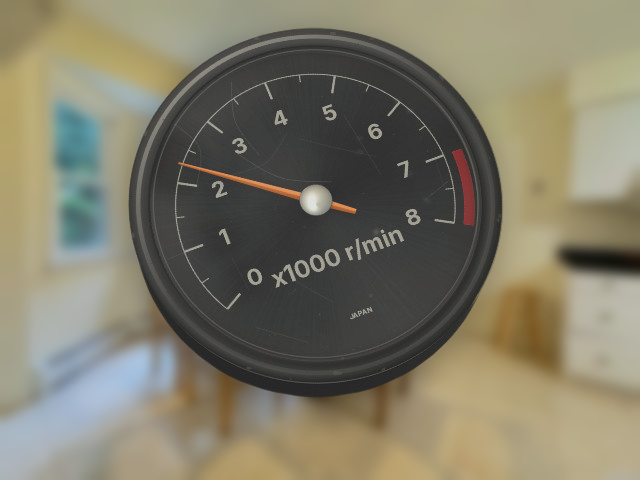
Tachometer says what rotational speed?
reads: 2250 rpm
